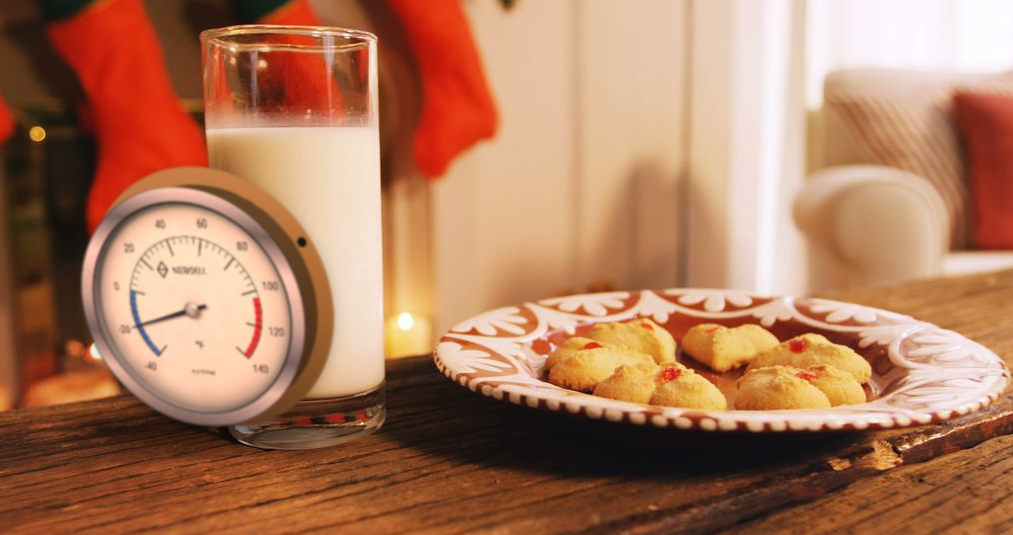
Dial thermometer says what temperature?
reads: -20 °F
